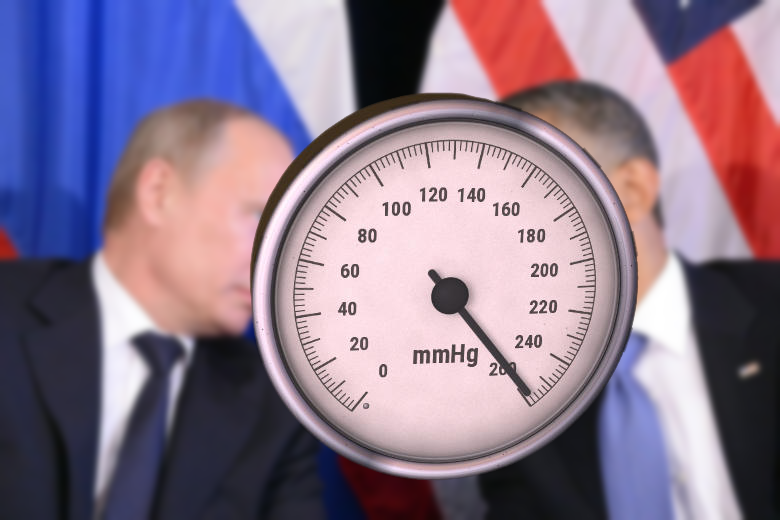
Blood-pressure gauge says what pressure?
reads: 258 mmHg
